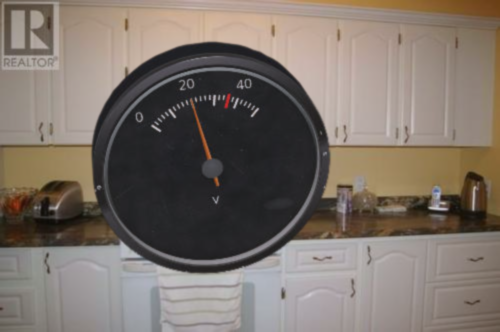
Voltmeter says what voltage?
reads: 20 V
